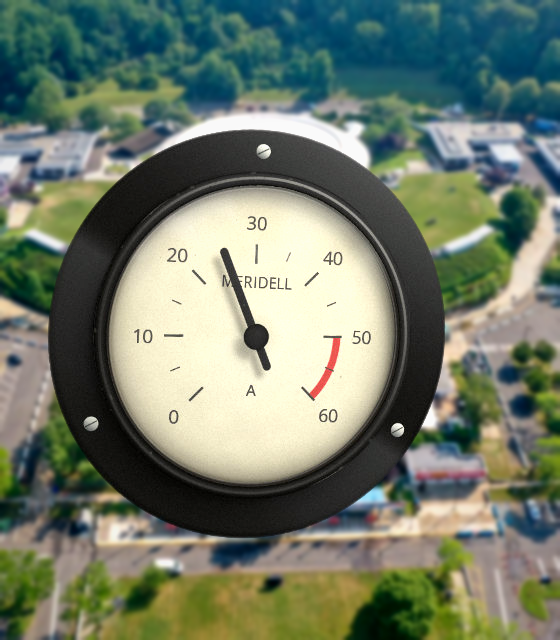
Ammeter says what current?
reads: 25 A
